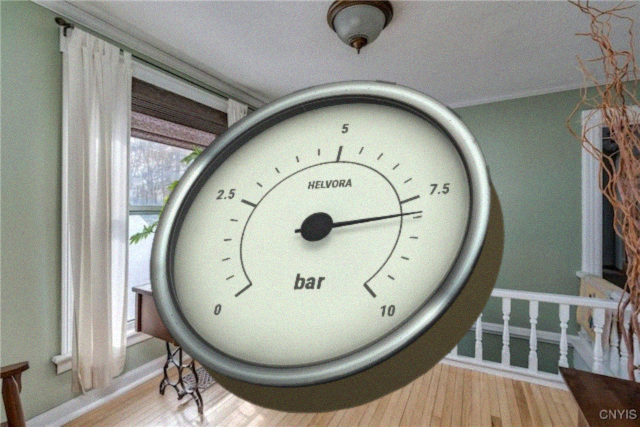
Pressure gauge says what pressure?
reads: 8 bar
